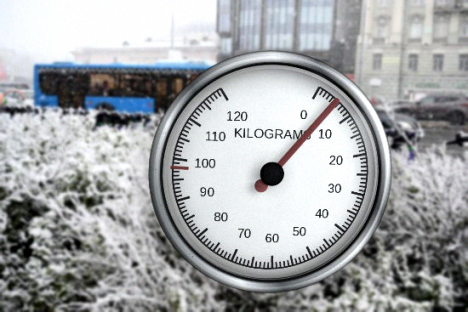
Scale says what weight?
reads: 5 kg
